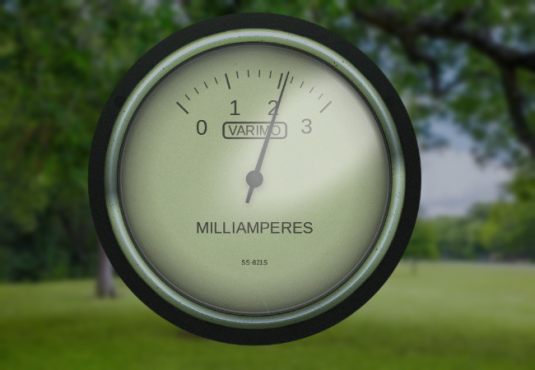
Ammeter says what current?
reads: 2.1 mA
